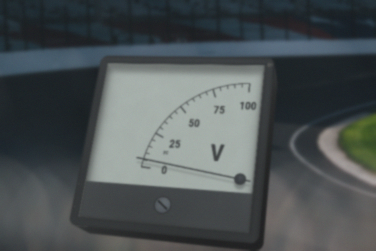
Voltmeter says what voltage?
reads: 5 V
